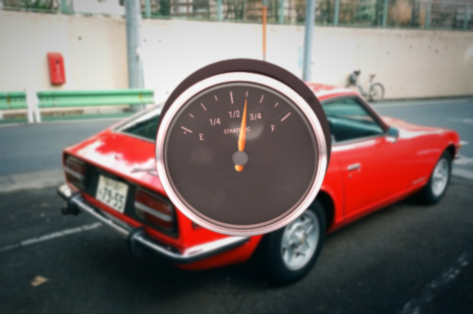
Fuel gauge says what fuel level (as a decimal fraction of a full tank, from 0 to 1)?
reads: 0.625
